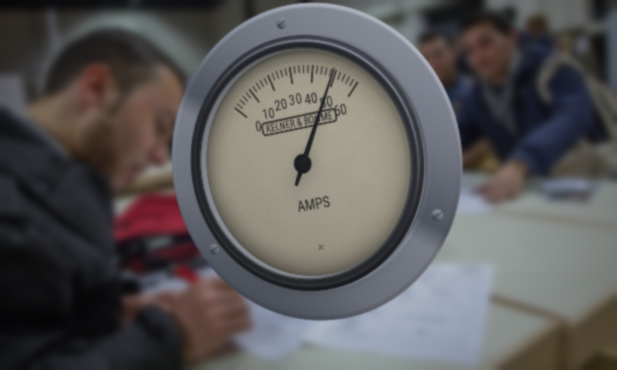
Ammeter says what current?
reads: 50 A
